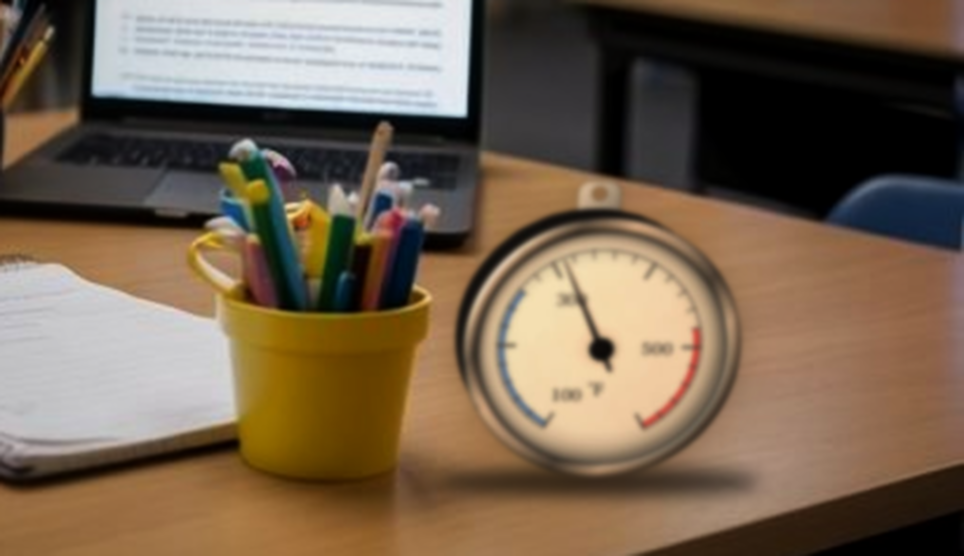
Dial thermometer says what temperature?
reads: 310 °F
